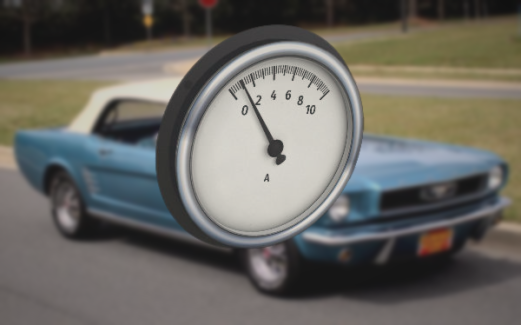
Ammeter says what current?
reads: 1 A
